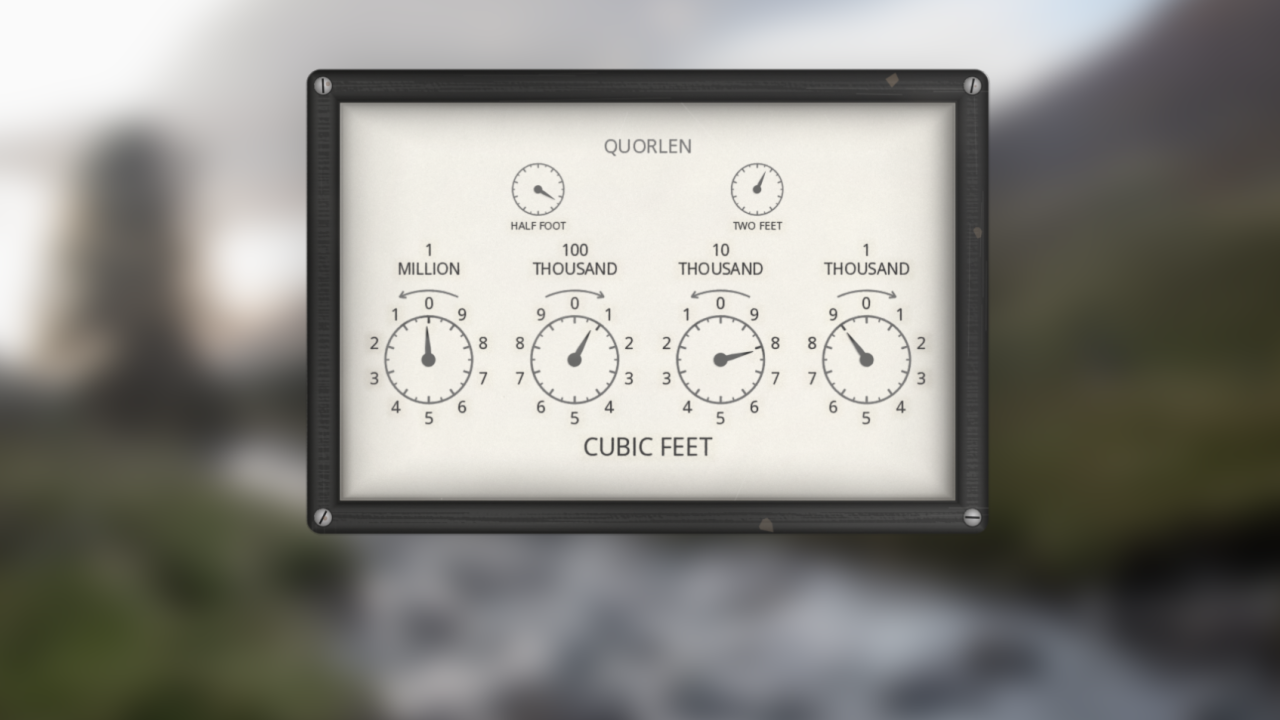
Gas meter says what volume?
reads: 7900 ft³
